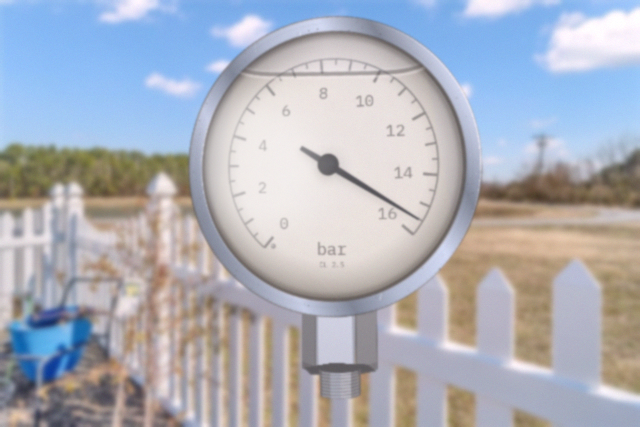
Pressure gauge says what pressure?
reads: 15.5 bar
